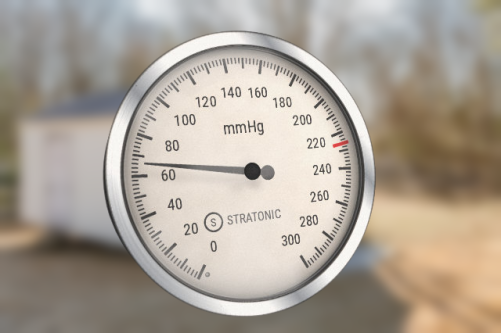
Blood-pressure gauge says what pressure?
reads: 66 mmHg
